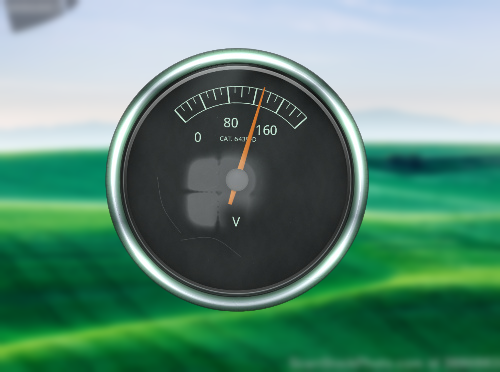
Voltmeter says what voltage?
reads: 130 V
